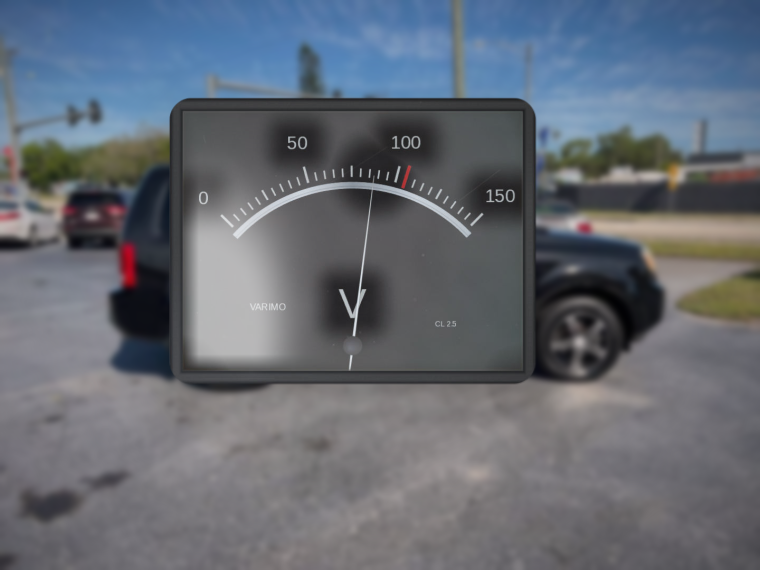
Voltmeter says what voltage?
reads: 87.5 V
